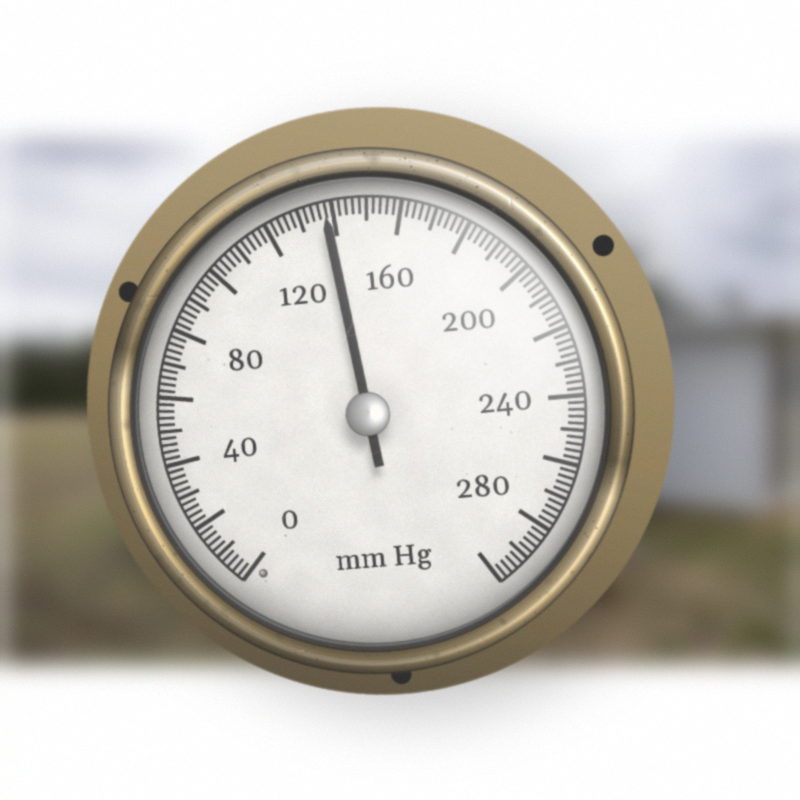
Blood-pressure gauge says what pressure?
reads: 138 mmHg
